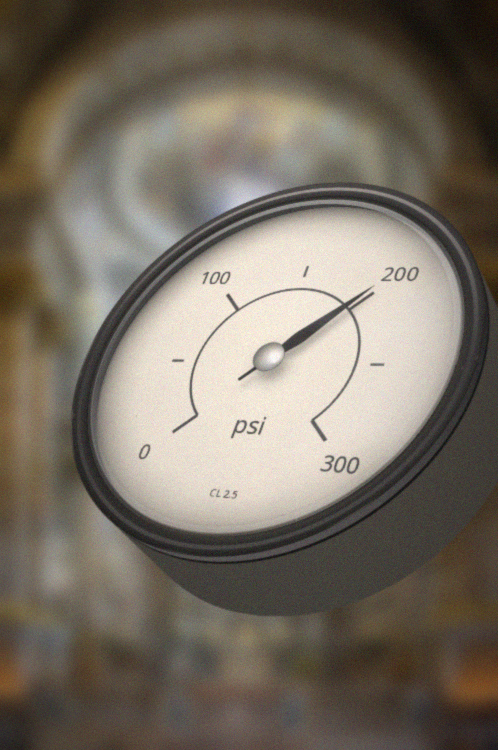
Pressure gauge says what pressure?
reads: 200 psi
